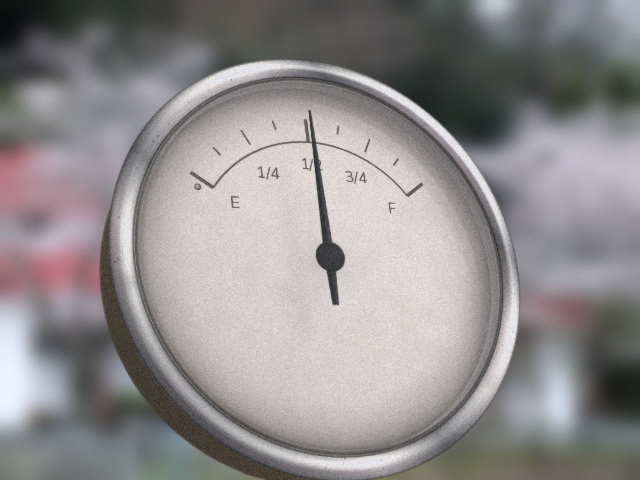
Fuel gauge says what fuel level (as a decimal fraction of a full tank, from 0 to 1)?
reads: 0.5
